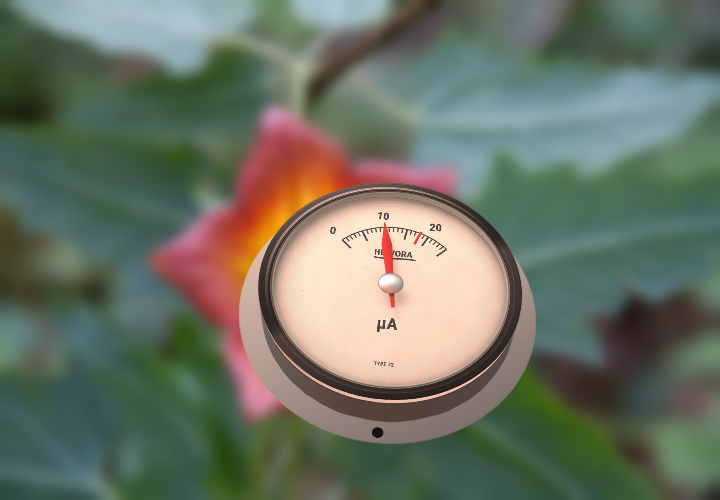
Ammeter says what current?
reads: 10 µA
